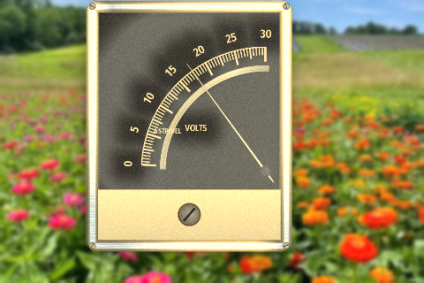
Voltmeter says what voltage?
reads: 17.5 V
